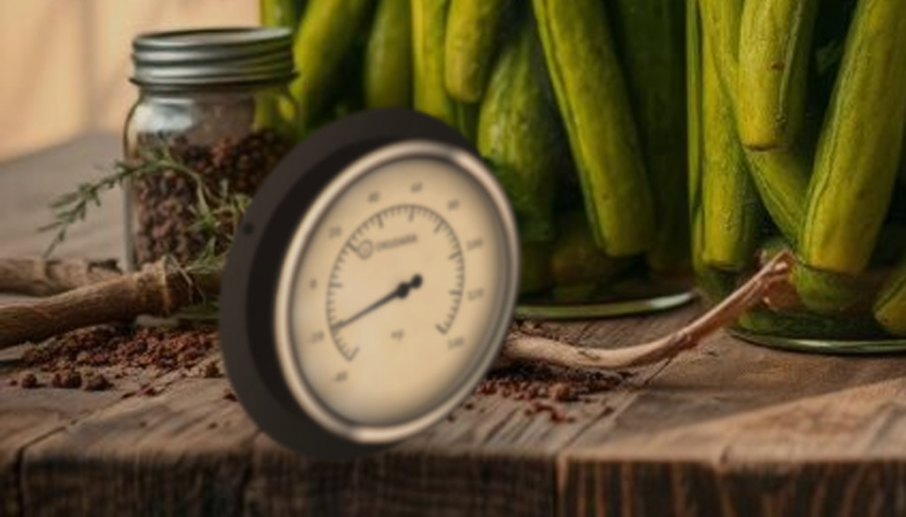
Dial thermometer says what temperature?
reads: -20 °F
